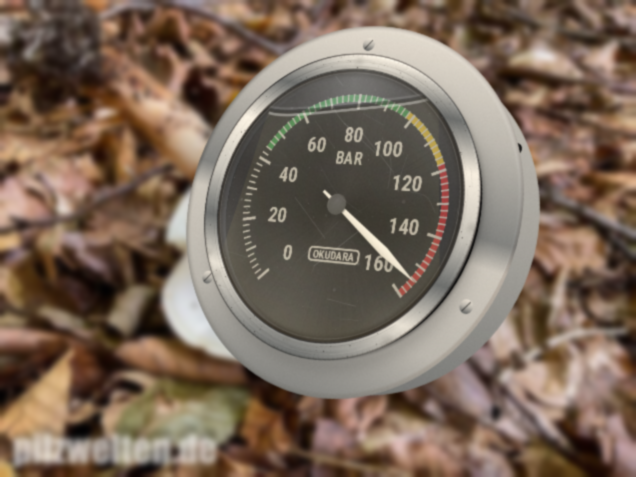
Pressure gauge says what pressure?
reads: 154 bar
